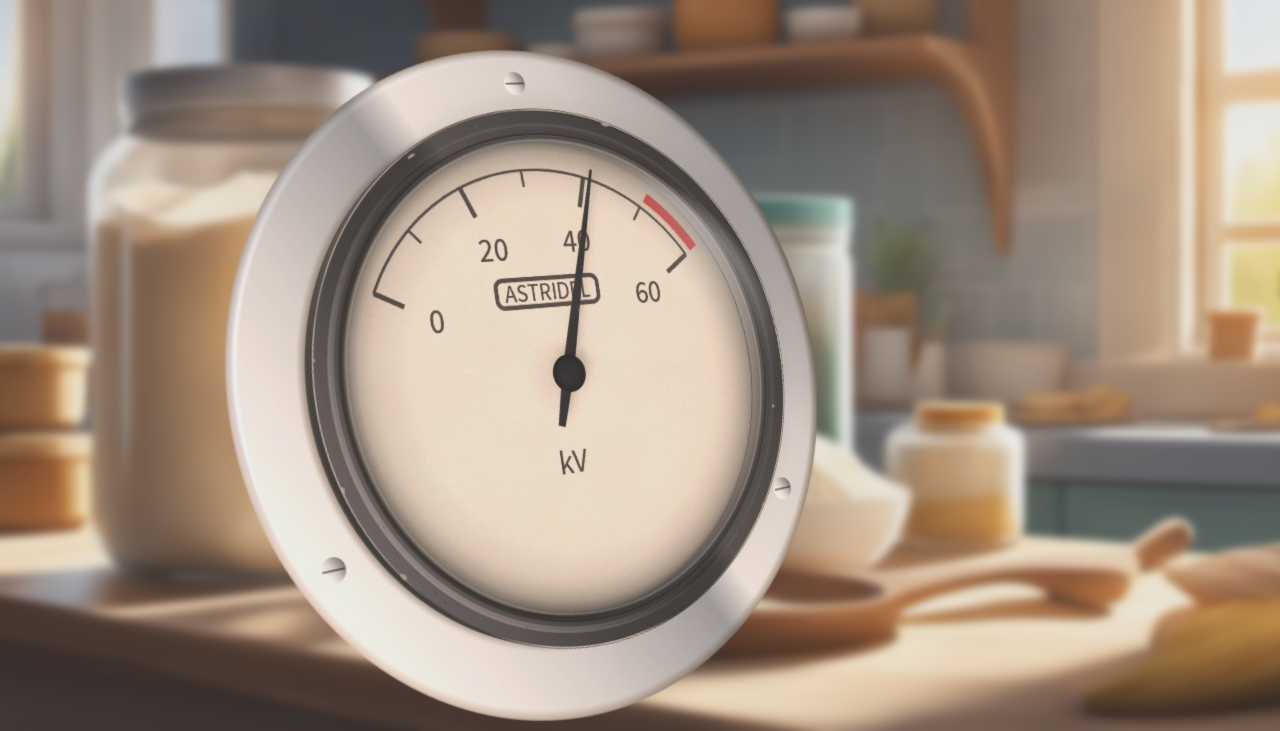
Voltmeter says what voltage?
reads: 40 kV
